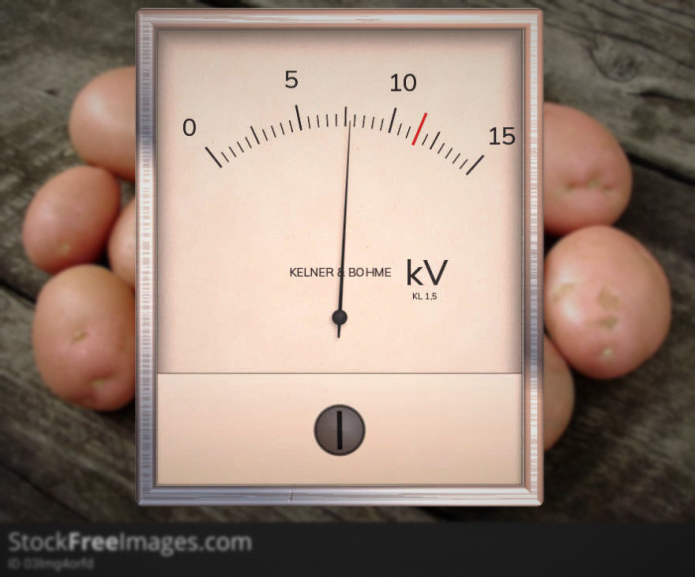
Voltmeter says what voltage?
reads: 7.75 kV
